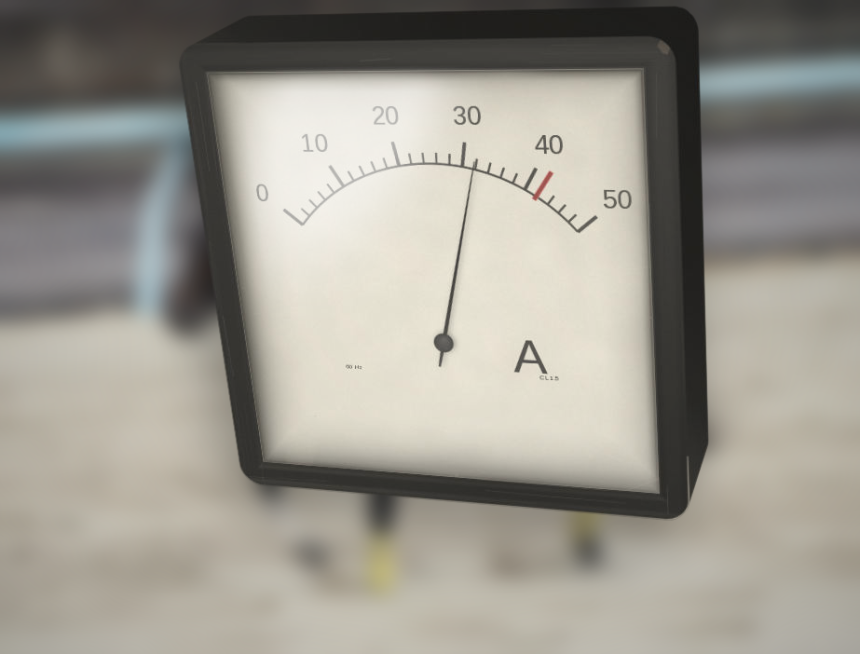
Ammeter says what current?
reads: 32 A
